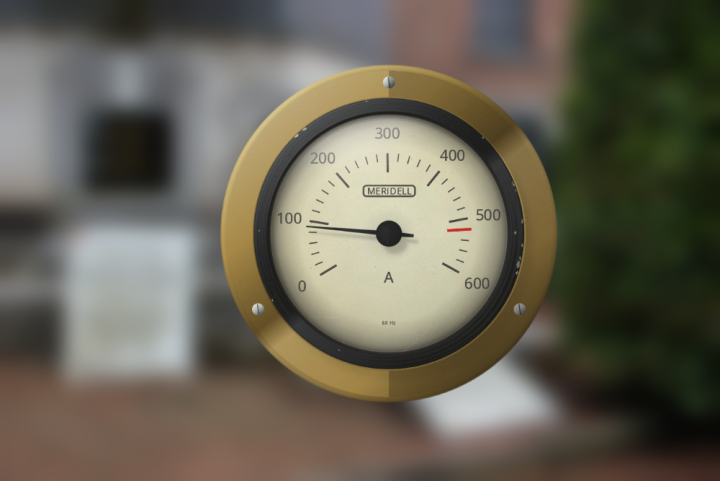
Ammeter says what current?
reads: 90 A
